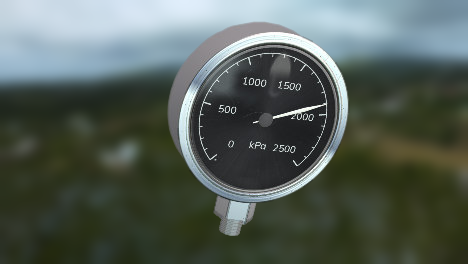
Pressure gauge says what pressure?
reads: 1900 kPa
